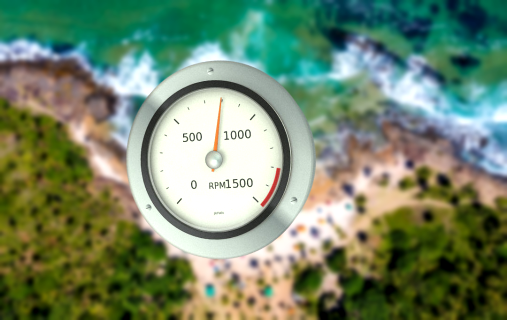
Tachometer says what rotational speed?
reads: 800 rpm
